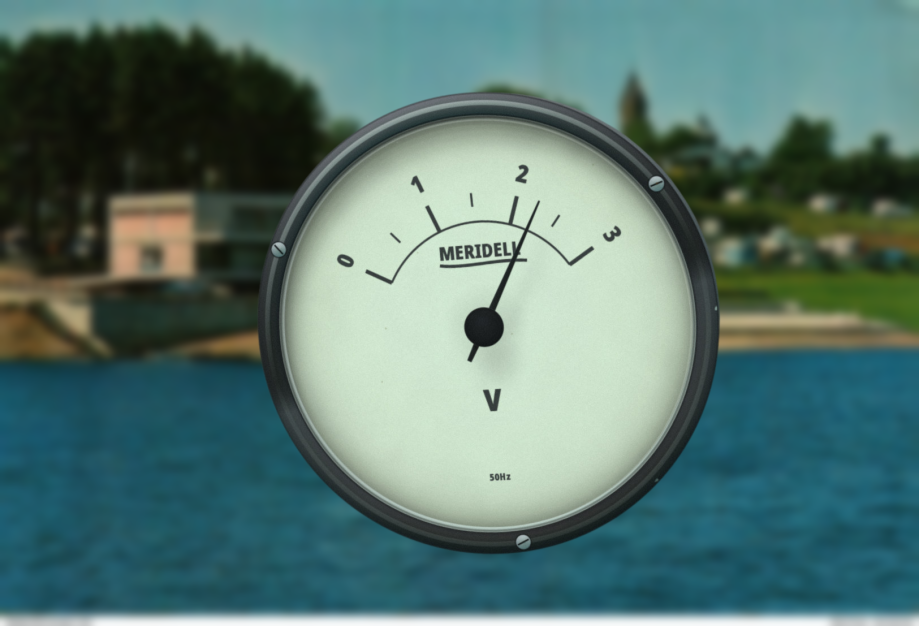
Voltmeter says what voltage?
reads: 2.25 V
